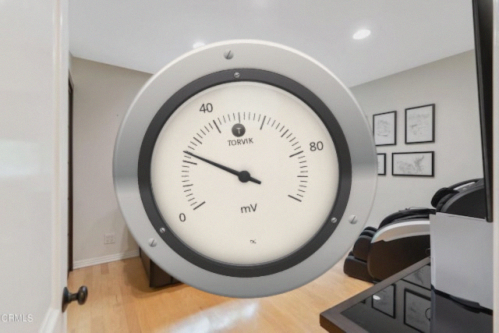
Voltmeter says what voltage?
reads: 24 mV
